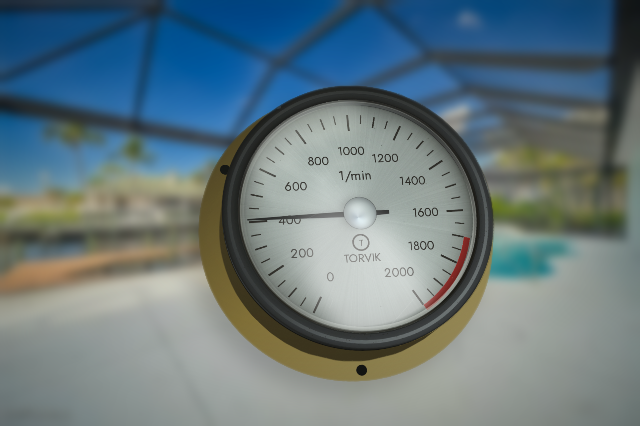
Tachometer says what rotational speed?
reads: 400 rpm
